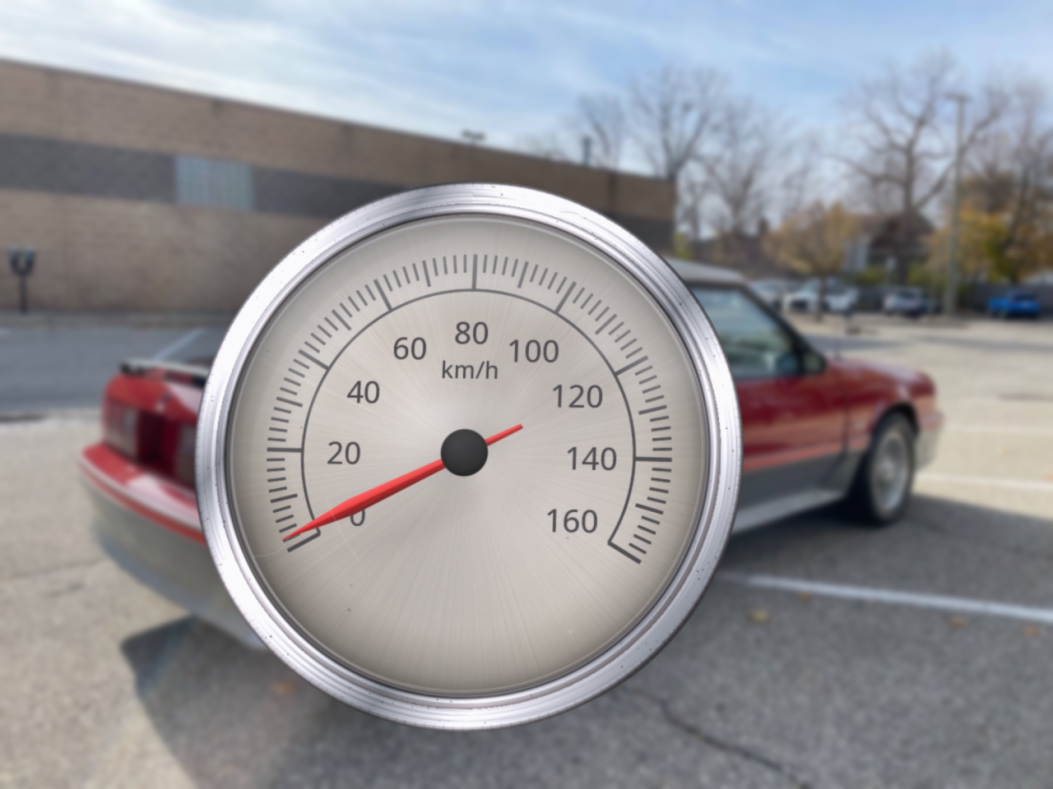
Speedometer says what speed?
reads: 2 km/h
